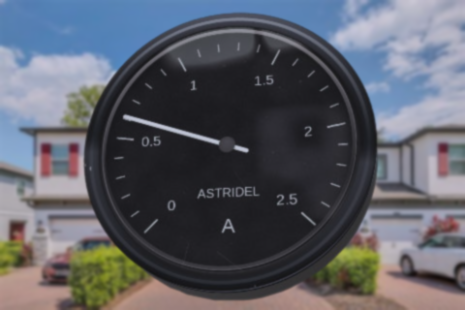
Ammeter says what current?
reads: 0.6 A
